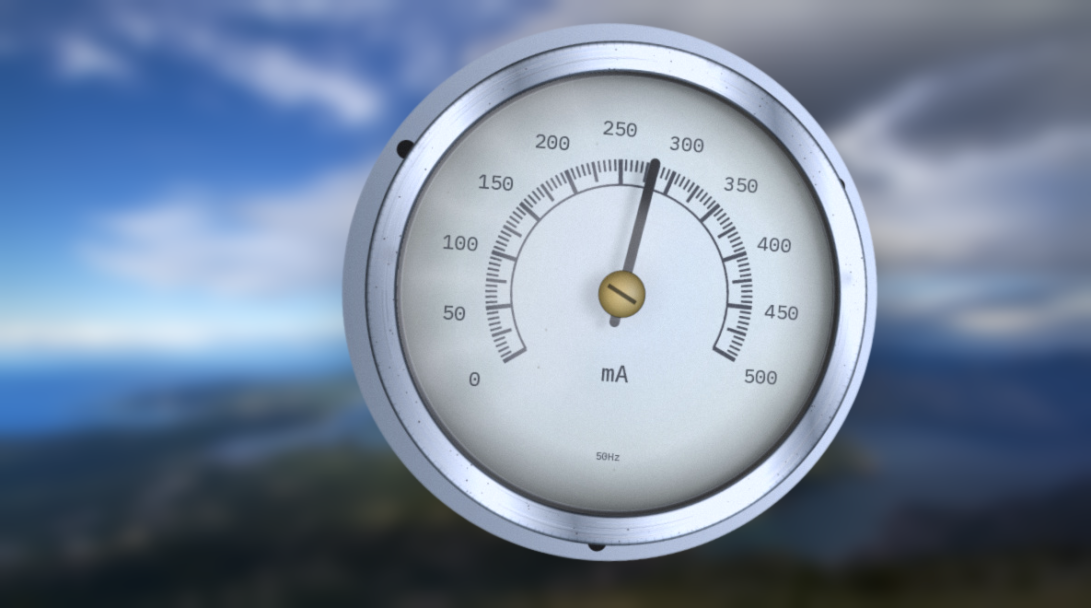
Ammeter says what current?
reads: 280 mA
